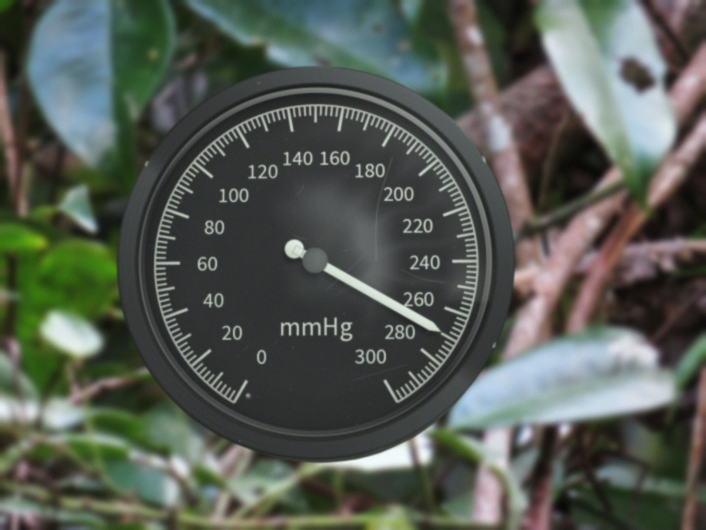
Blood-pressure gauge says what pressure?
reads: 270 mmHg
